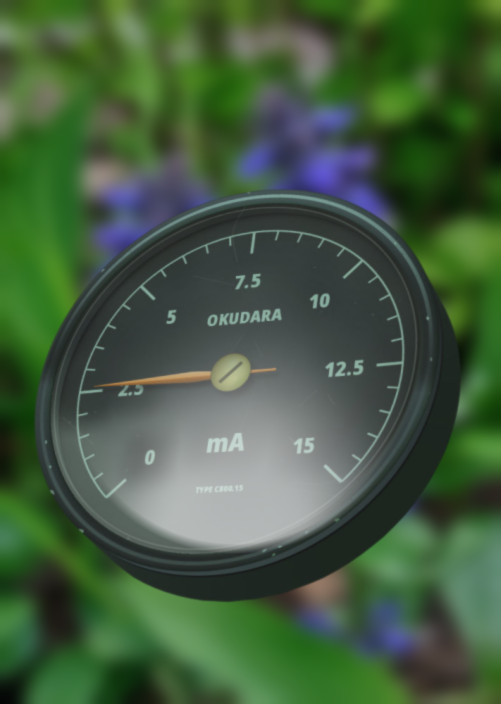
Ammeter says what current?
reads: 2.5 mA
